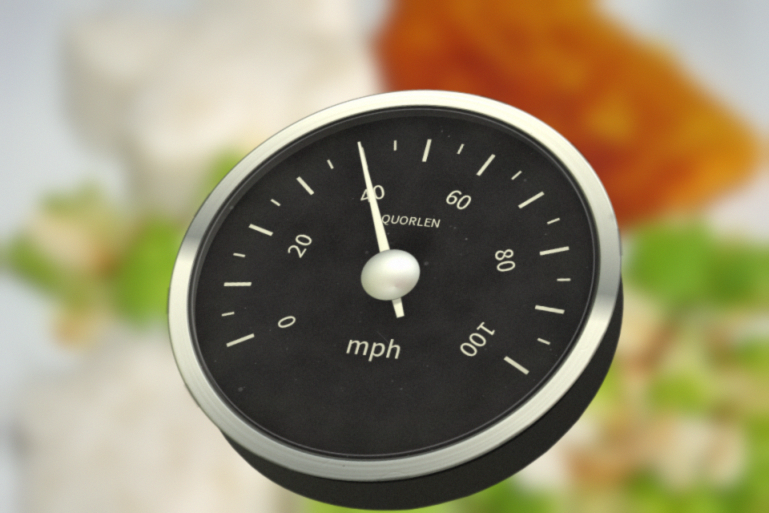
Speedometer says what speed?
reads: 40 mph
